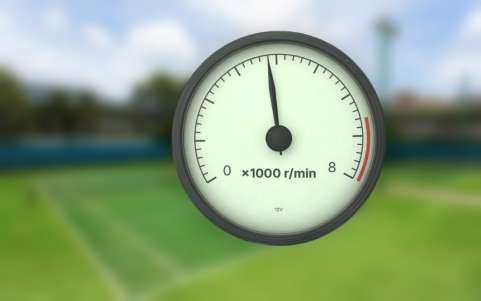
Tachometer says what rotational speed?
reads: 3800 rpm
